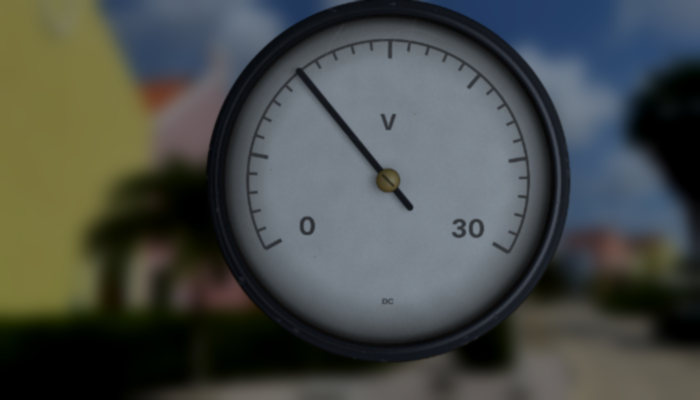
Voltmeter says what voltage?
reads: 10 V
